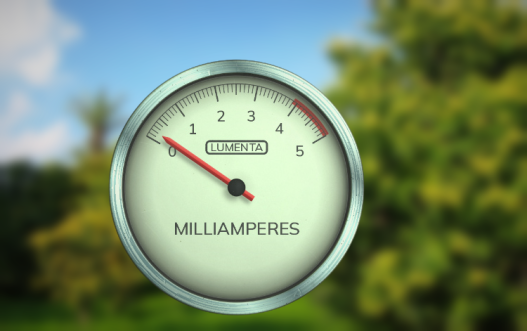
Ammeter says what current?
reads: 0.2 mA
